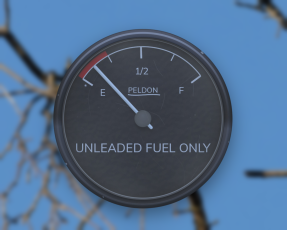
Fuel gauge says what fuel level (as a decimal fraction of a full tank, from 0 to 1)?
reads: 0.125
